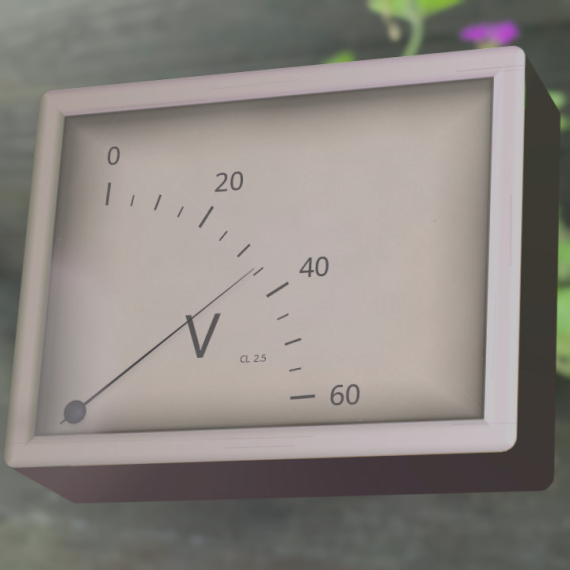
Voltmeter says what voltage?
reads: 35 V
